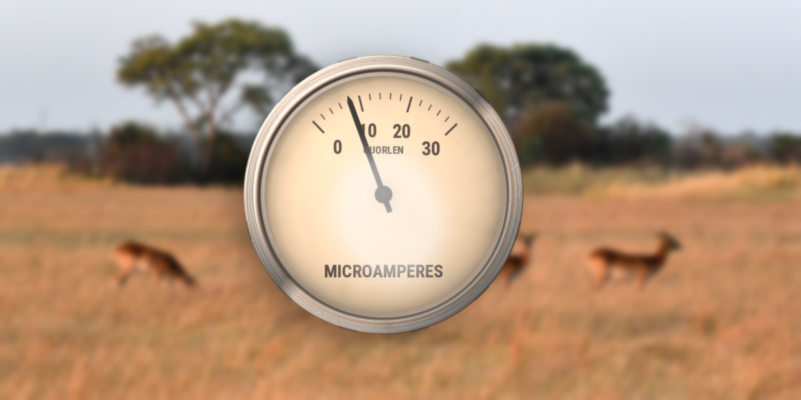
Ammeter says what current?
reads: 8 µA
